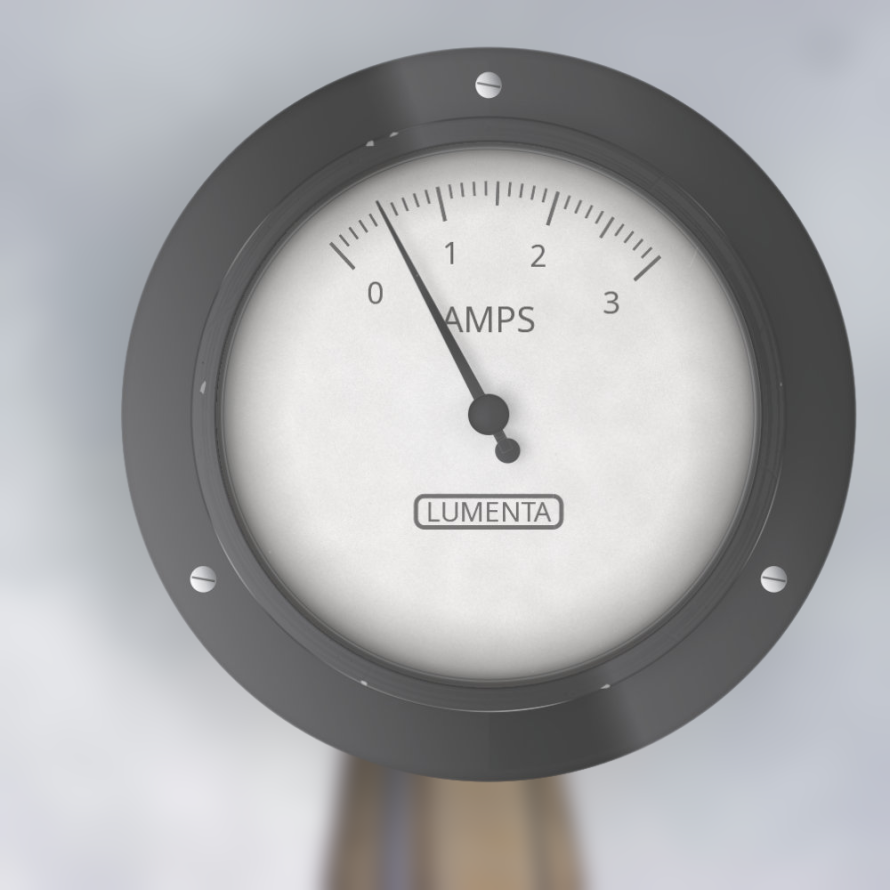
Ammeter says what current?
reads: 0.5 A
